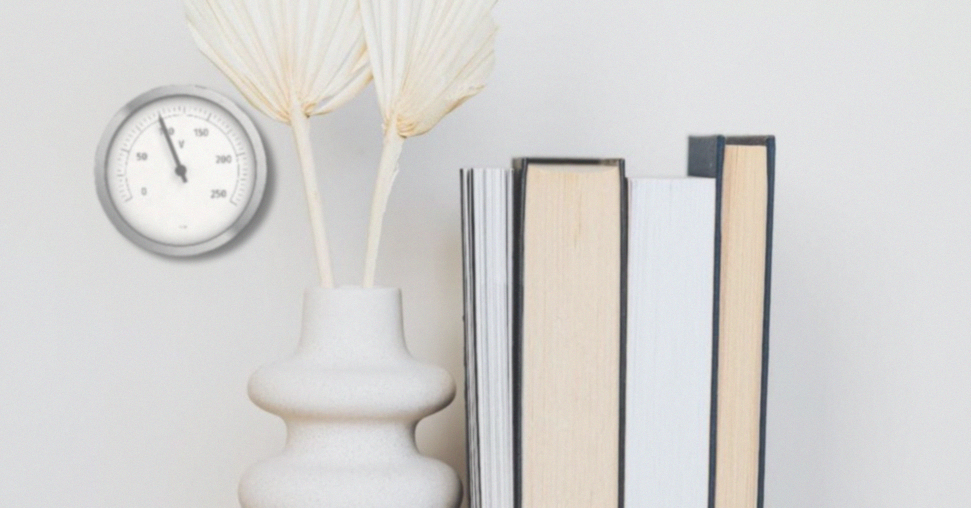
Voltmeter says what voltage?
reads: 100 V
